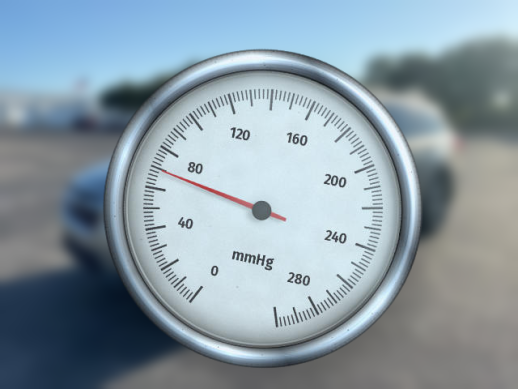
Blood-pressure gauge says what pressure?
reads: 70 mmHg
